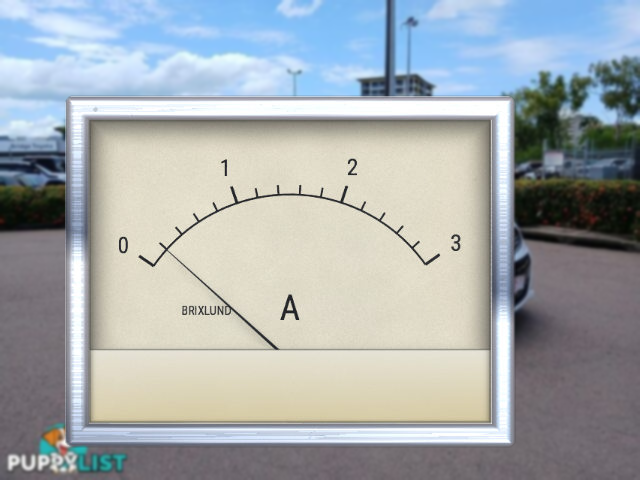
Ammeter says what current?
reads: 0.2 A
